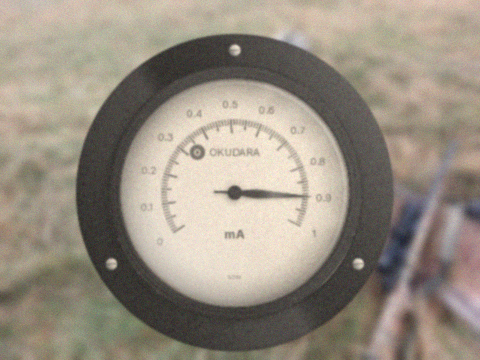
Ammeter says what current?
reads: 0.9 mA
